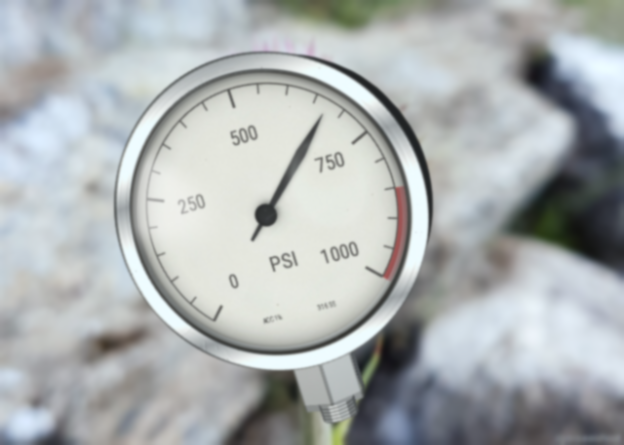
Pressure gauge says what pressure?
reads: 675 psi
